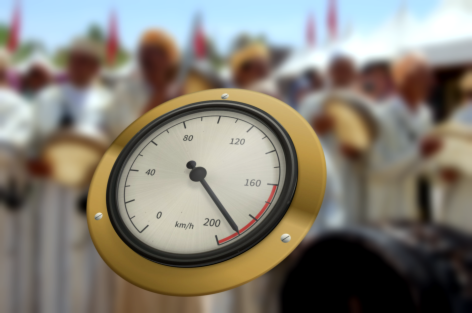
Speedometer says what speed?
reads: 190 km/h
